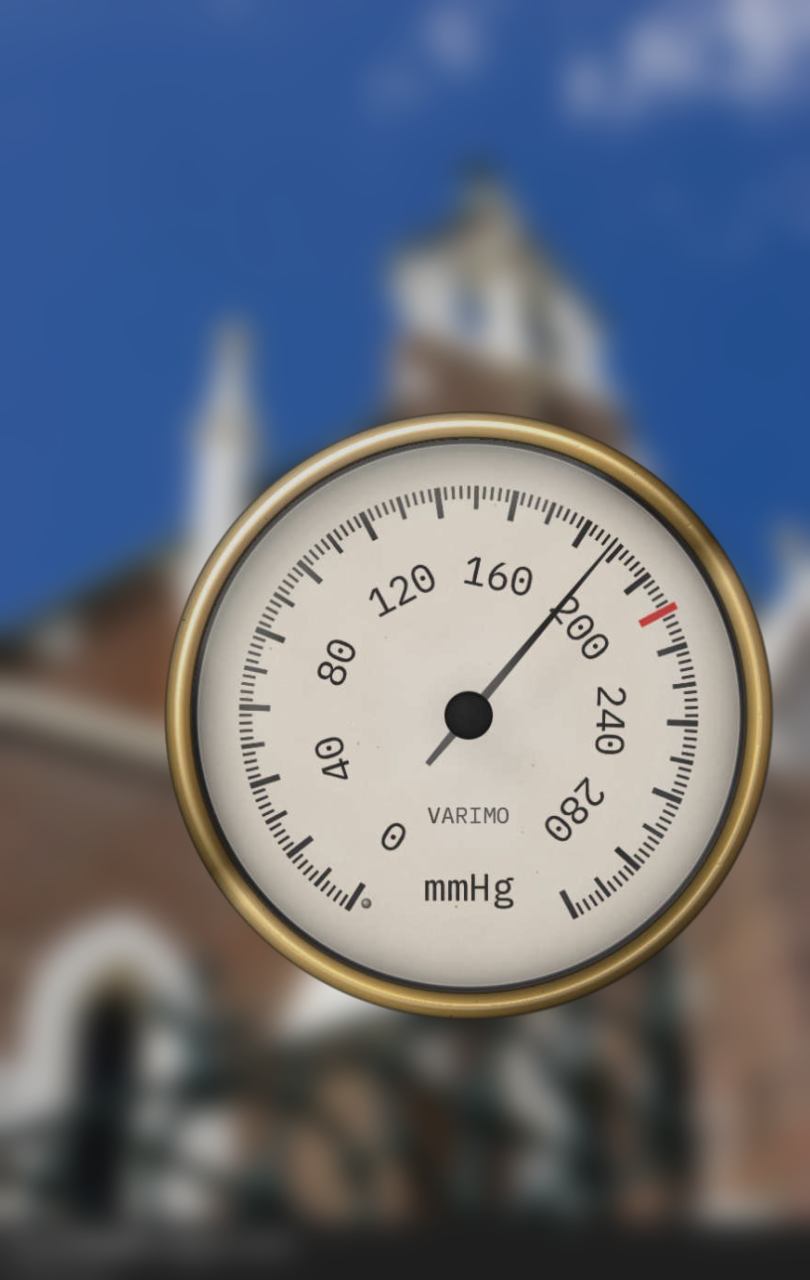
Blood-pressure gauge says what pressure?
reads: 188 mmHg
